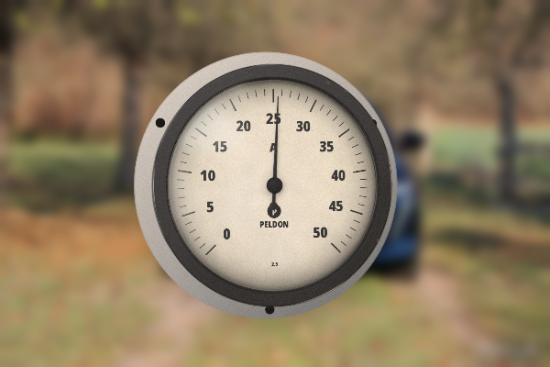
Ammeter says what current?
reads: 25.5 A
